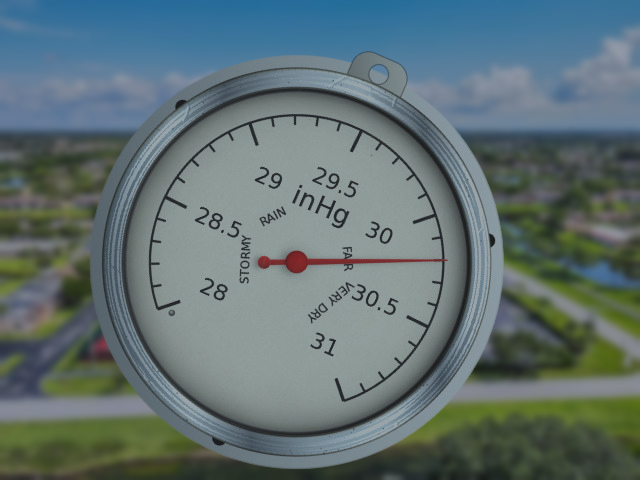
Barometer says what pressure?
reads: 30.2 inHg
